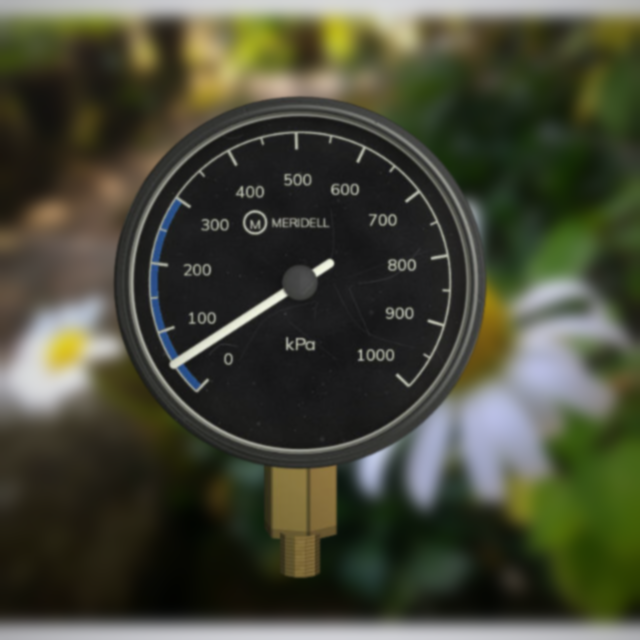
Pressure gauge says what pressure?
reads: 50 kPa
